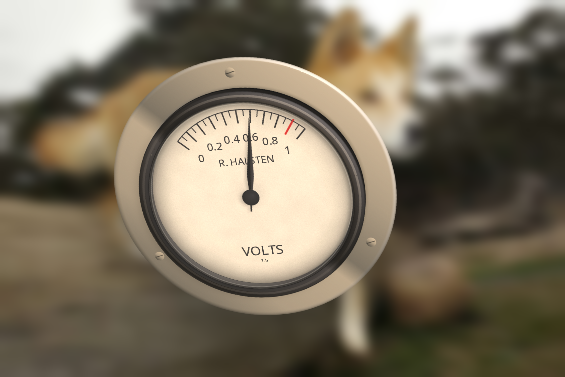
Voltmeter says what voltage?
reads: 0.6 V
